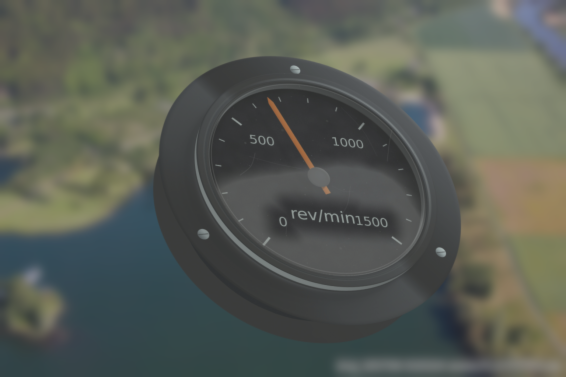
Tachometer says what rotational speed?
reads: 650 rpm
